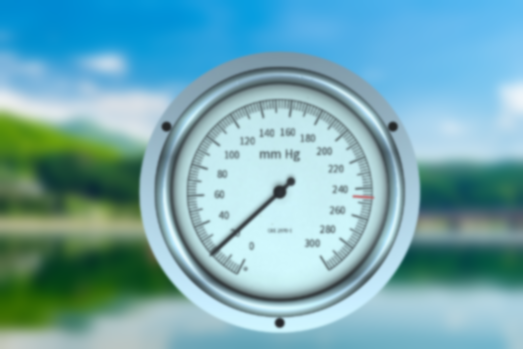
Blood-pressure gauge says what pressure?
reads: 20 mmHg
